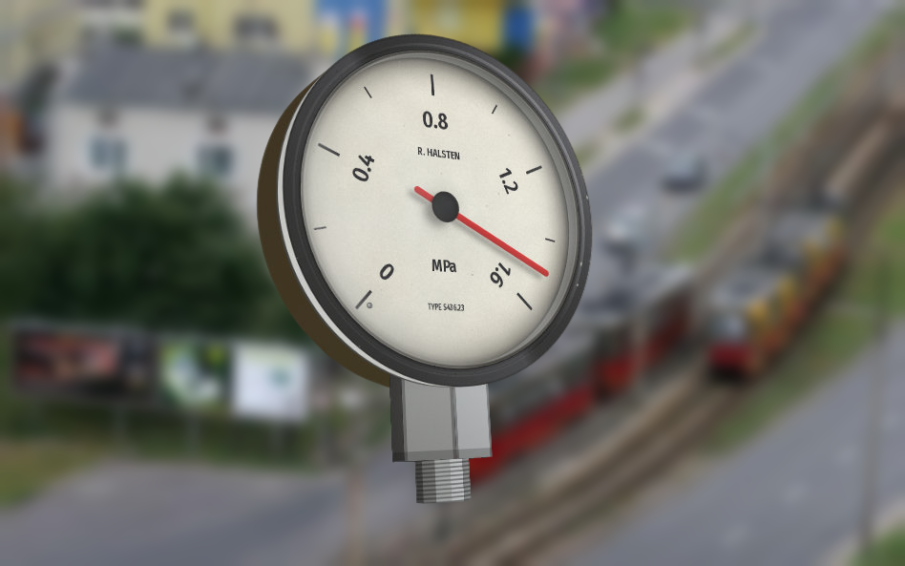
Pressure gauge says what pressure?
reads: 1.5 MPa
